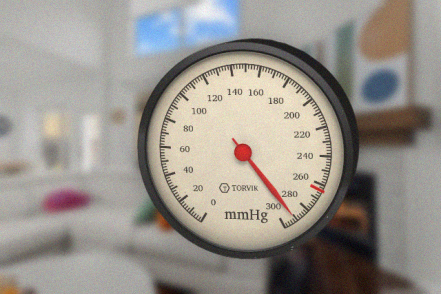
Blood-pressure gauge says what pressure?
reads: 290 mmHg
